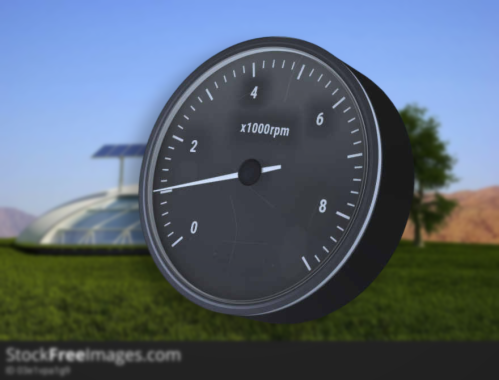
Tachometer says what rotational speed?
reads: 1000 rpm
